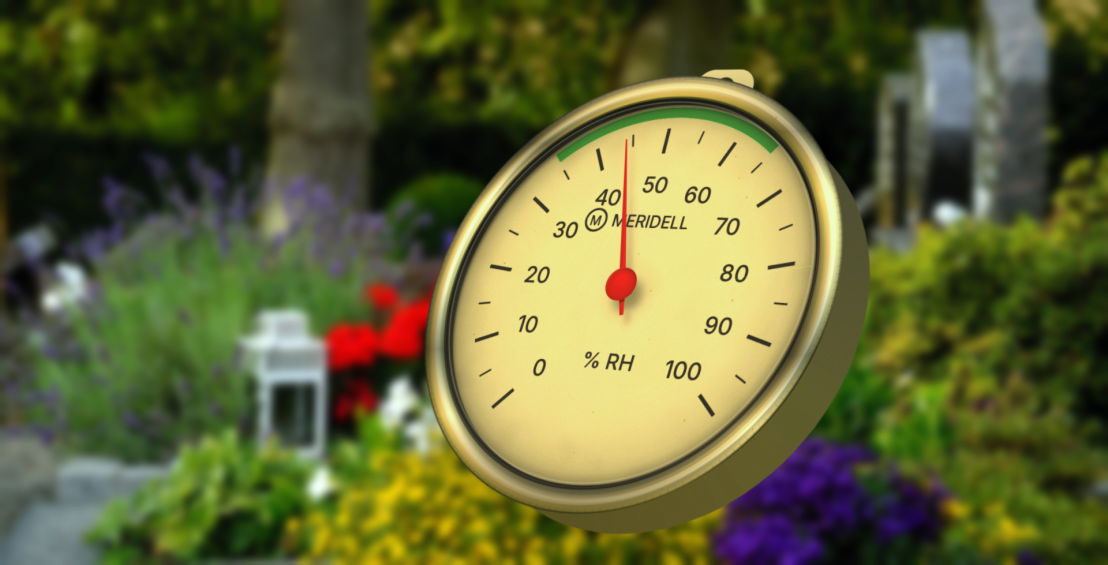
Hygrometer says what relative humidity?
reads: 45 %
